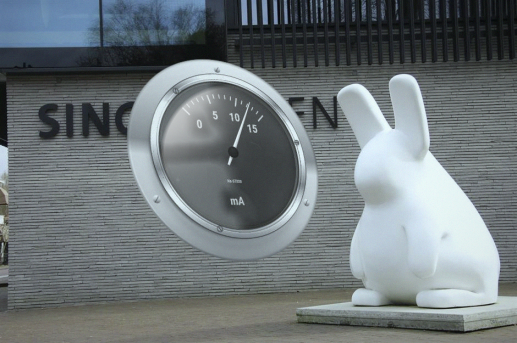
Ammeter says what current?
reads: 12 mA
